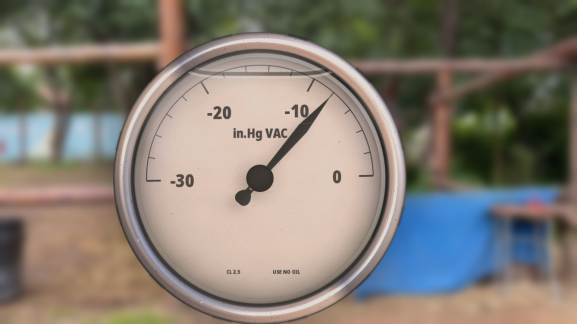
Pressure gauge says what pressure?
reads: -8 inHg
